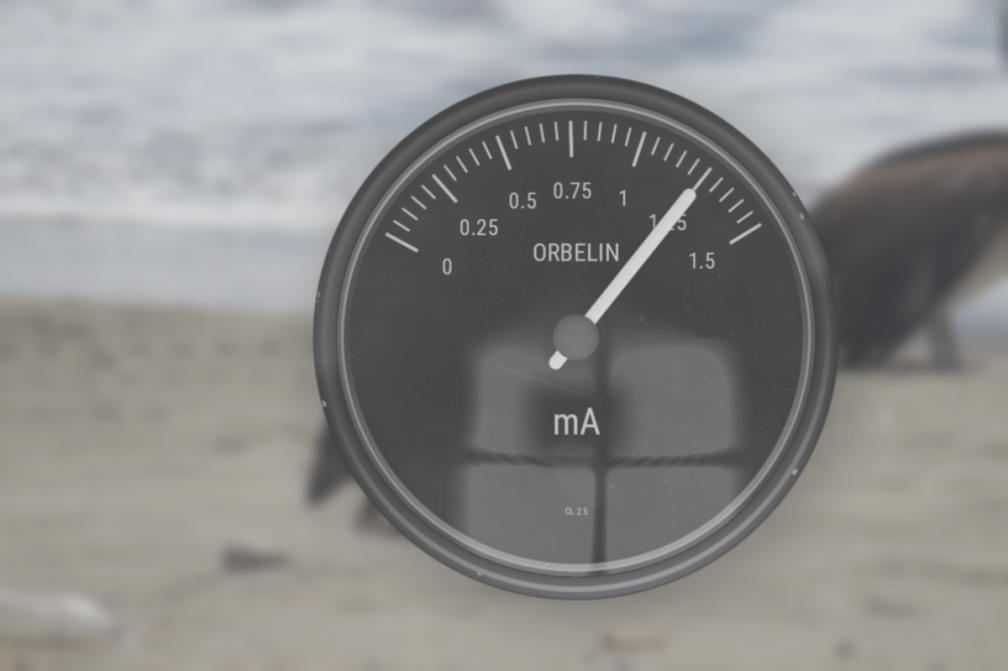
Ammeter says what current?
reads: 1.25 mA
